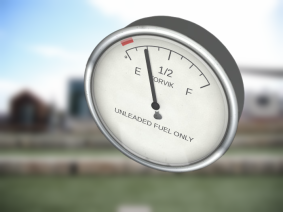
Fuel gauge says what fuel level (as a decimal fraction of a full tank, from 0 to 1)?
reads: 0.25
